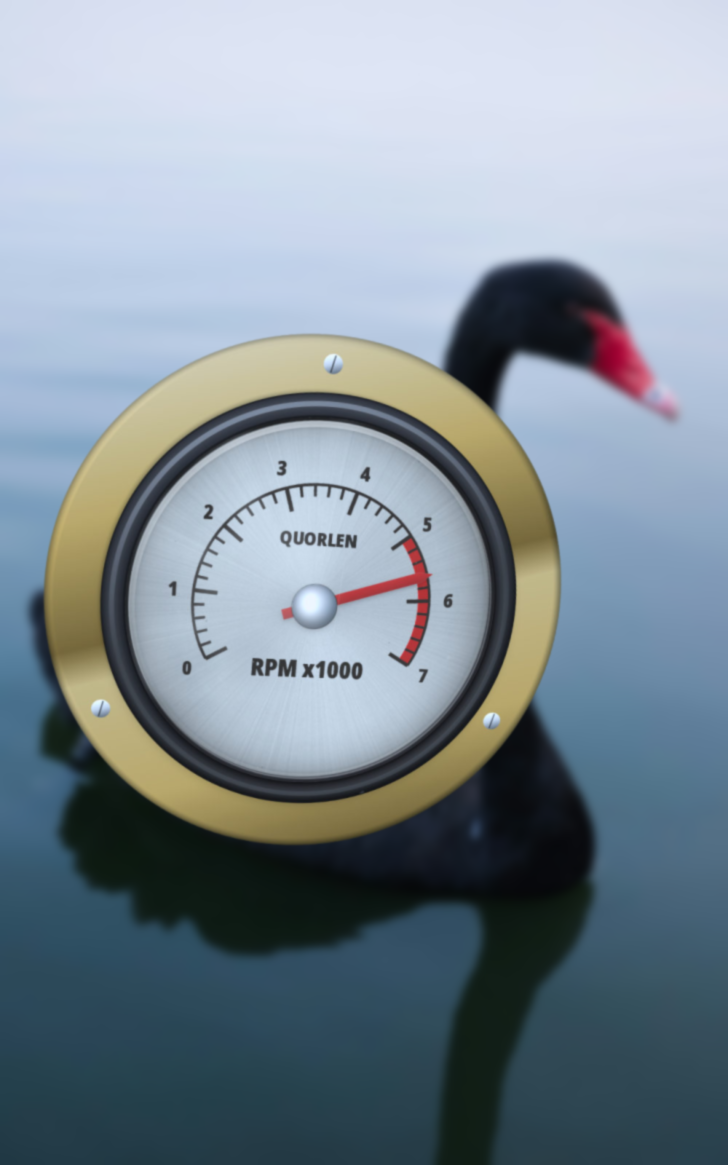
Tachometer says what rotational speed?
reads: 5600 rpm
